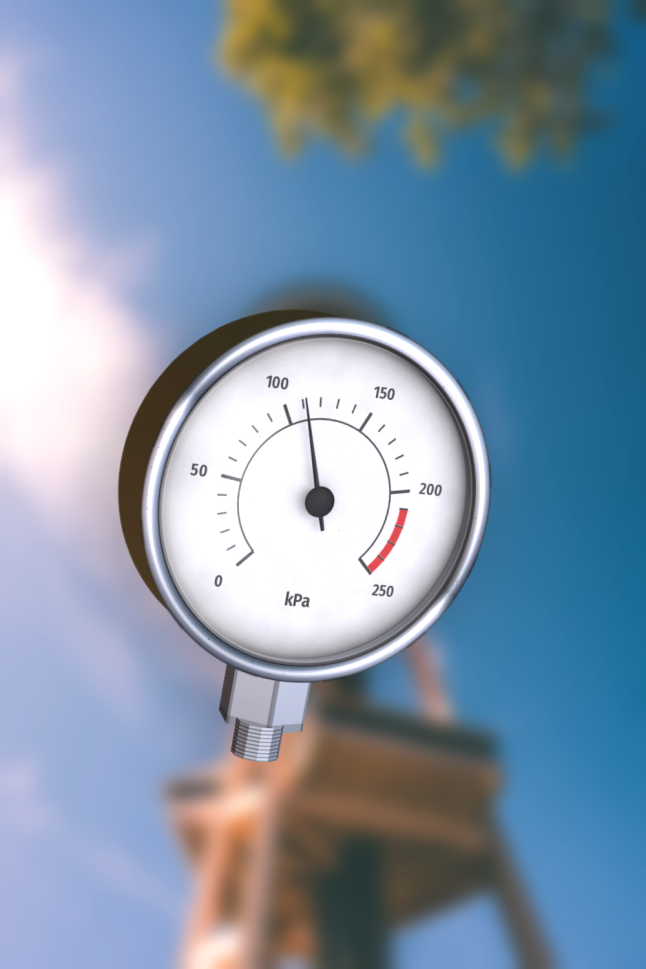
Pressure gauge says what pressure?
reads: 110 kPa
